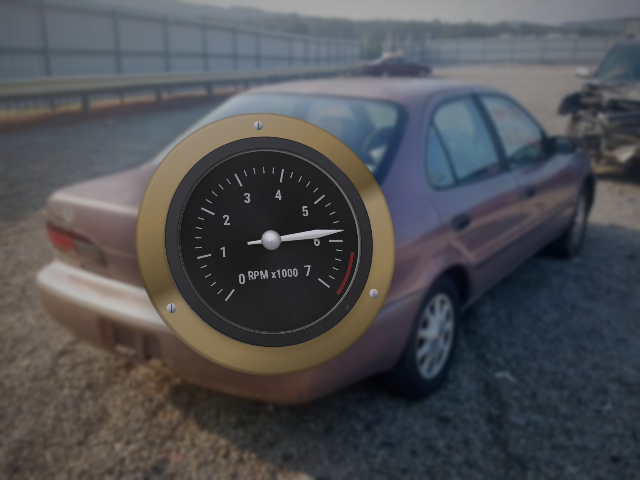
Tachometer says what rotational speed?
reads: 5800 rpm
